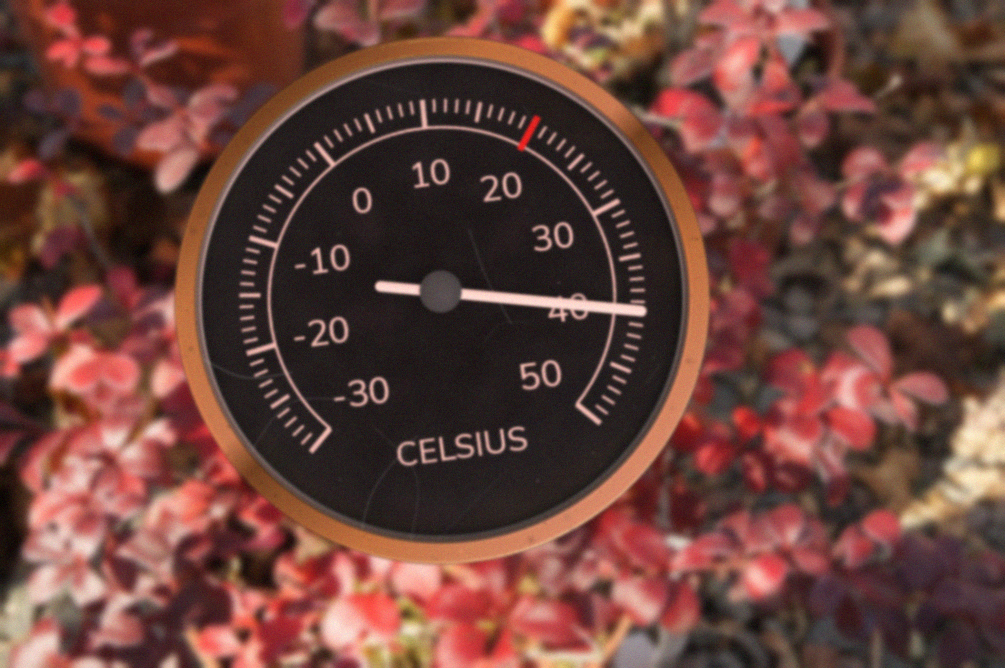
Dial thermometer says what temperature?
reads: 40 °C
